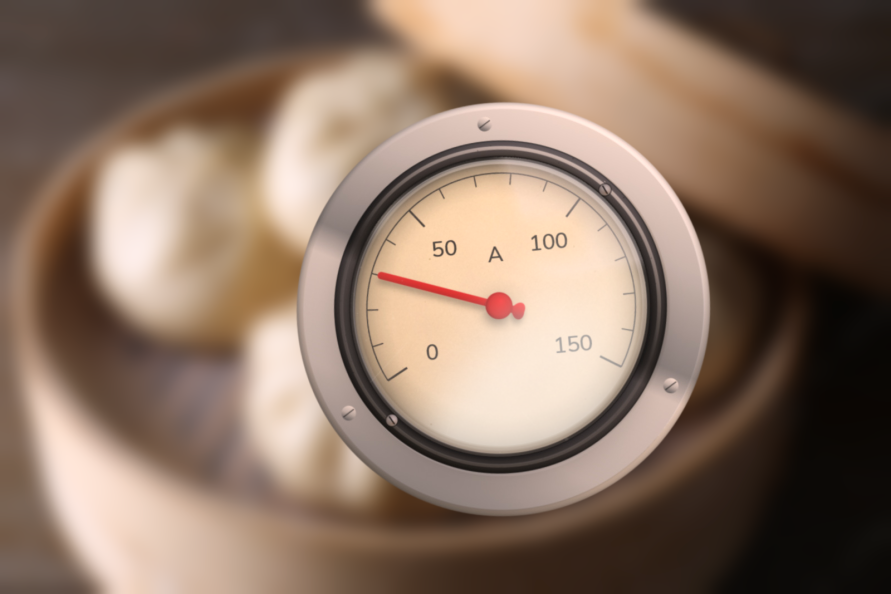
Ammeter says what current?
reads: 30 A
